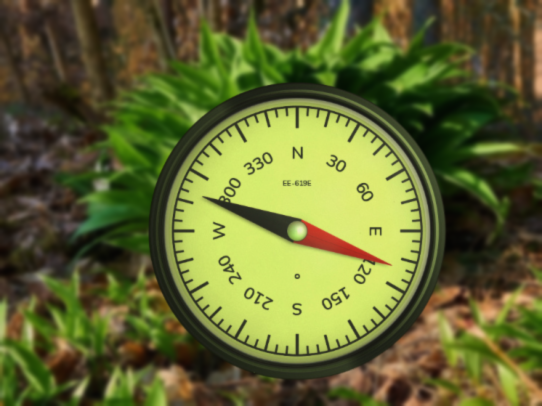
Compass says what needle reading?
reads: 110 °
